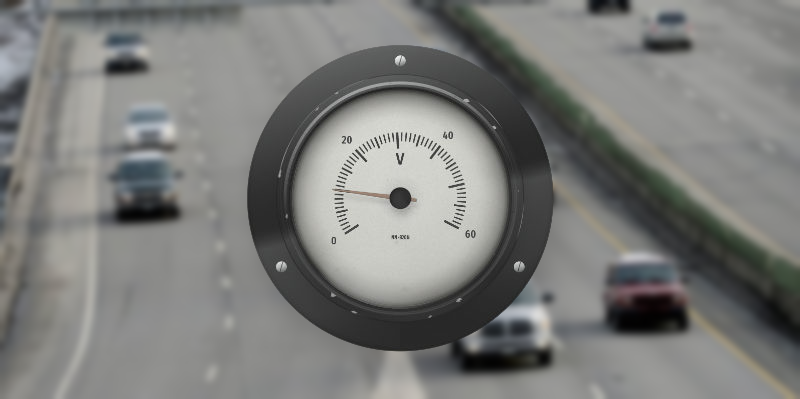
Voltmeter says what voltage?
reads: 10 V
